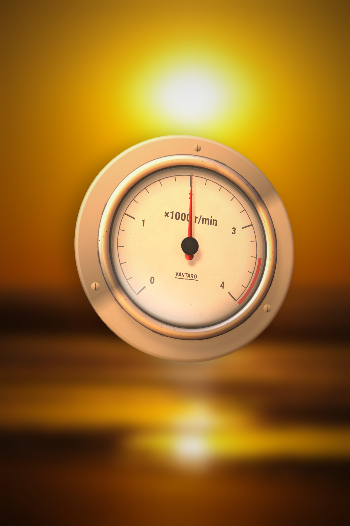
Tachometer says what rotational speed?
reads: 2000 rpm
